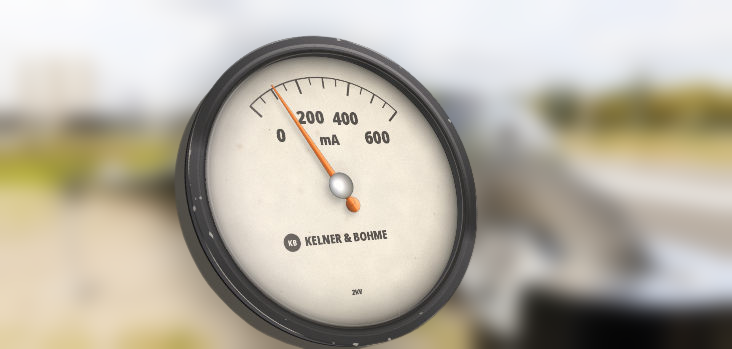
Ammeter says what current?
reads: 100 mA
